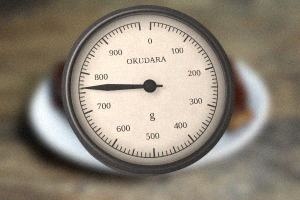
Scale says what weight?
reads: 760 g
